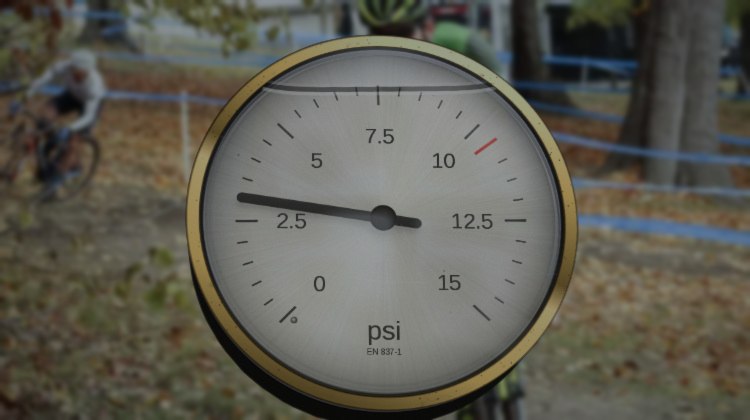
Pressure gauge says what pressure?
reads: 3 psi
